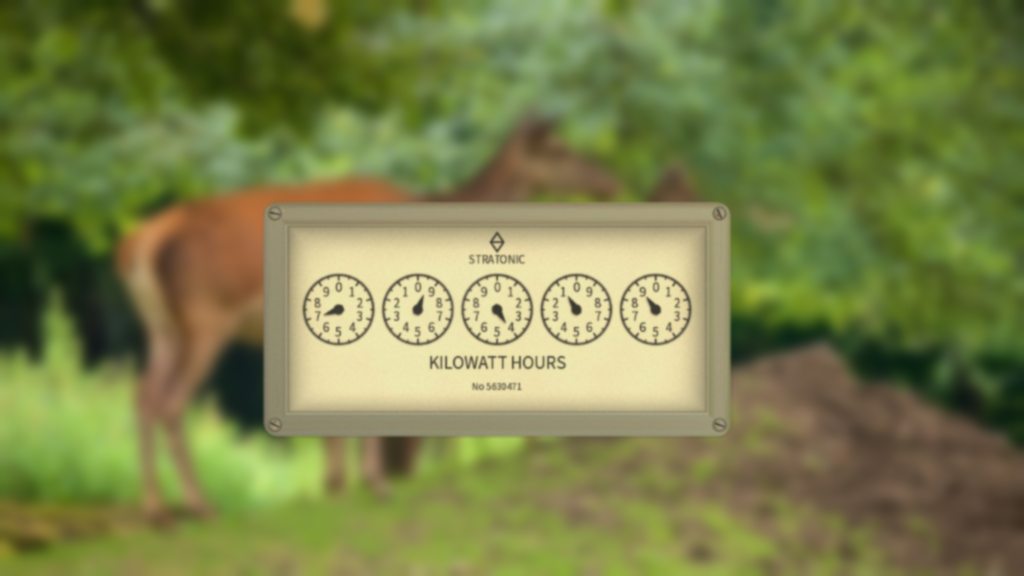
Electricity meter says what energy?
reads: 69409 kWh
